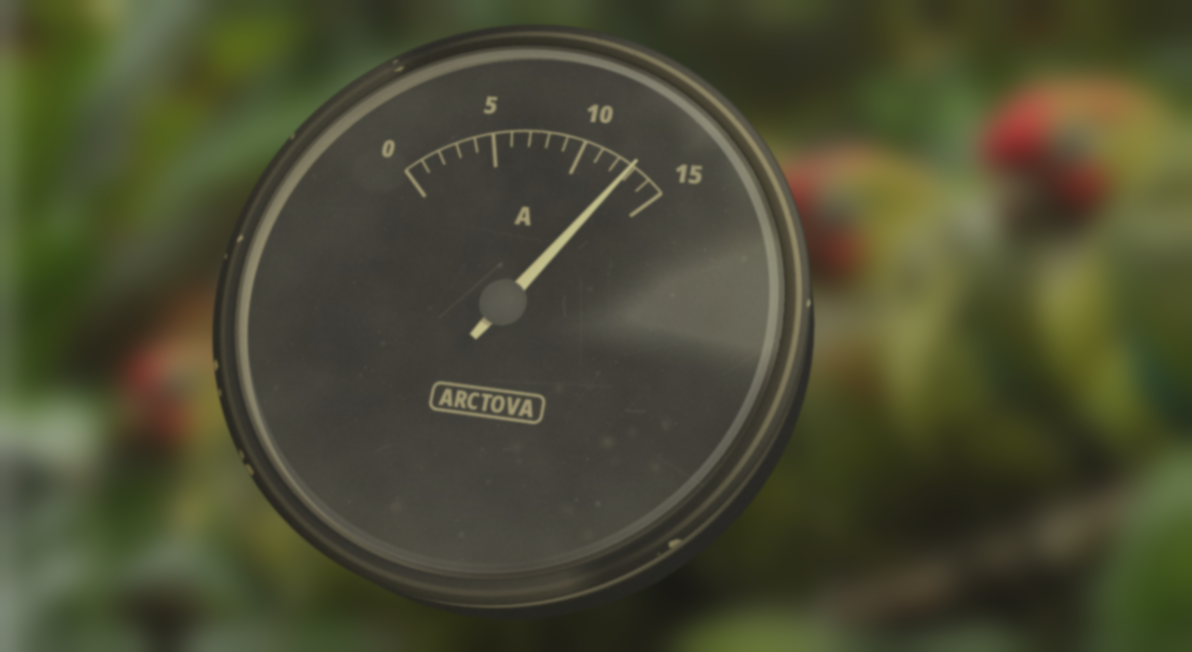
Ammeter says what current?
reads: 13 A
